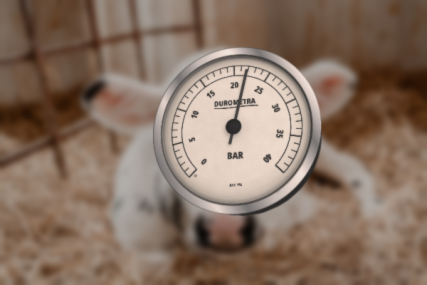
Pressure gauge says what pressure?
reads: 22 bar
